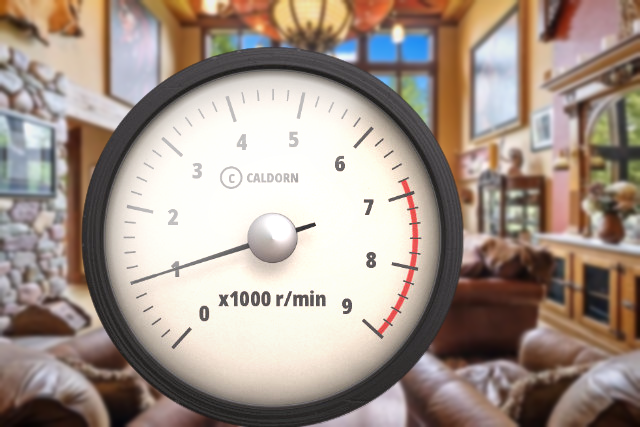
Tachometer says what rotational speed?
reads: 1000 rpm
